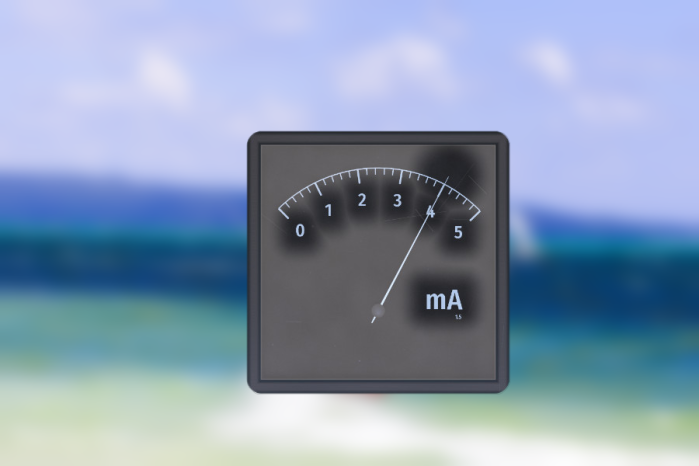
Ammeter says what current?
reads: 4 mA
